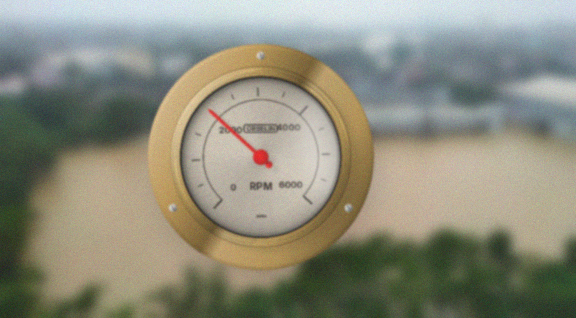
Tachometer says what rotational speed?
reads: 2000 rpm
